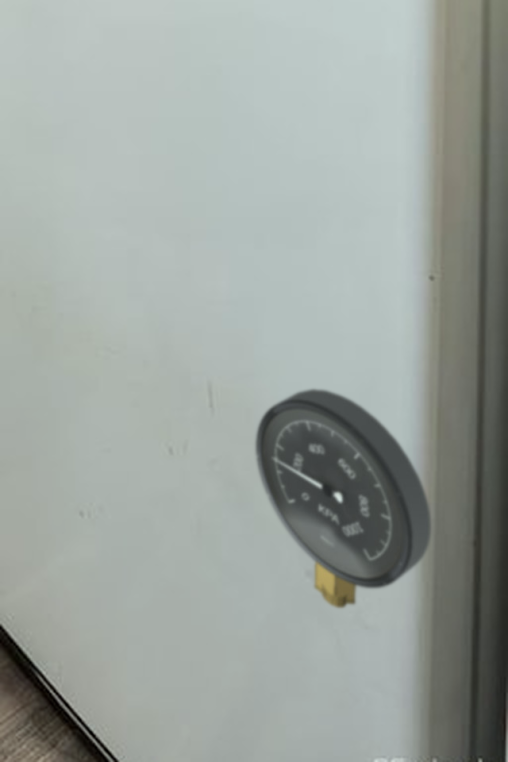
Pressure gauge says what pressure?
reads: 150 kPa
